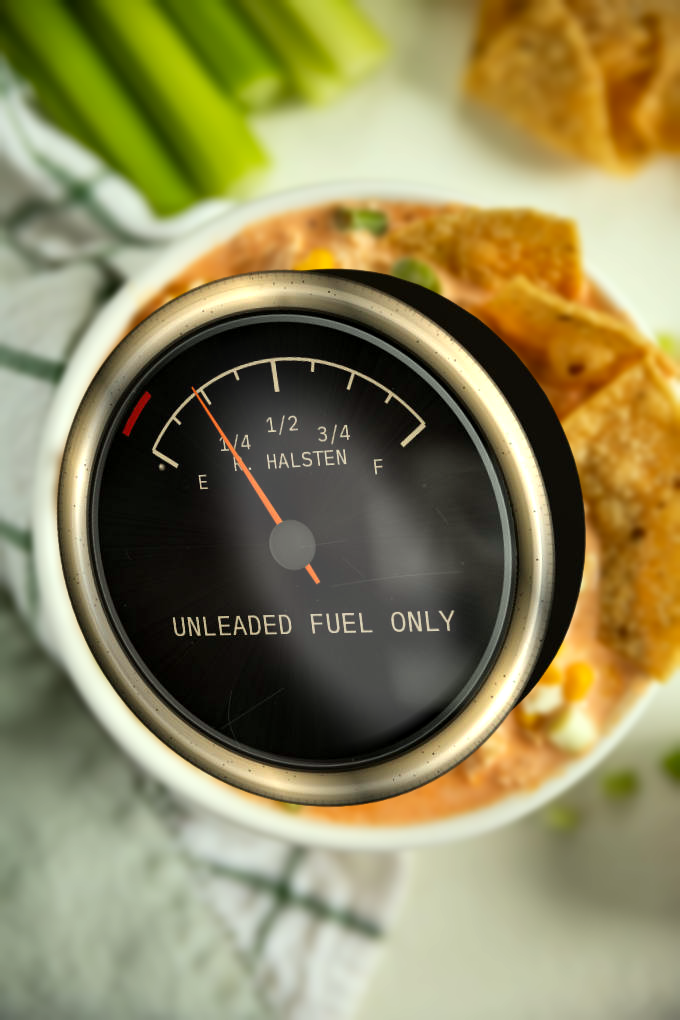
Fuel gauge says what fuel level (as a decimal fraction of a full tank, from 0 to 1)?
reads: 0.25
